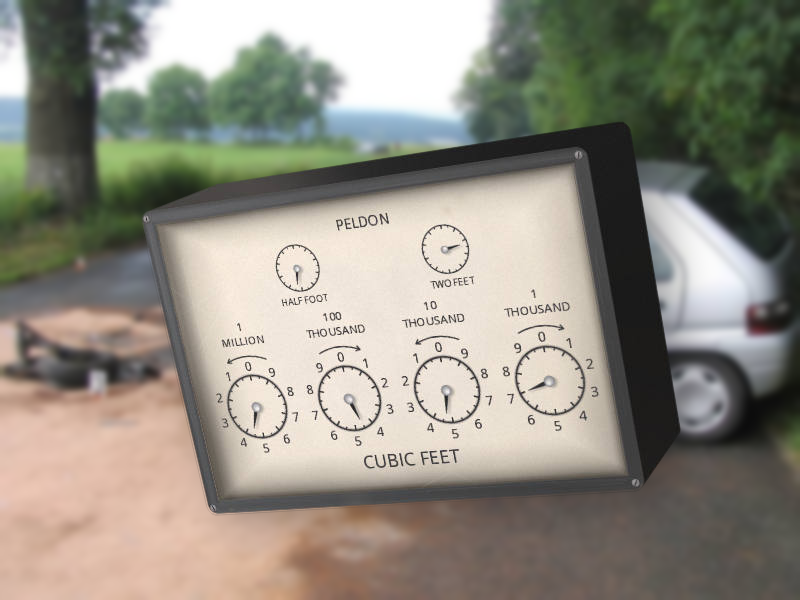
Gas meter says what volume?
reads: 444700 ft³
